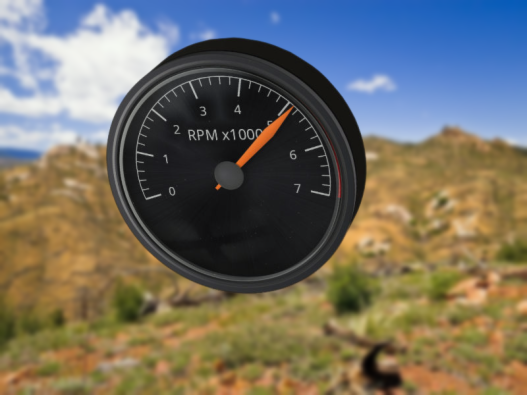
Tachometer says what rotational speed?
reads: 5100 rpm
